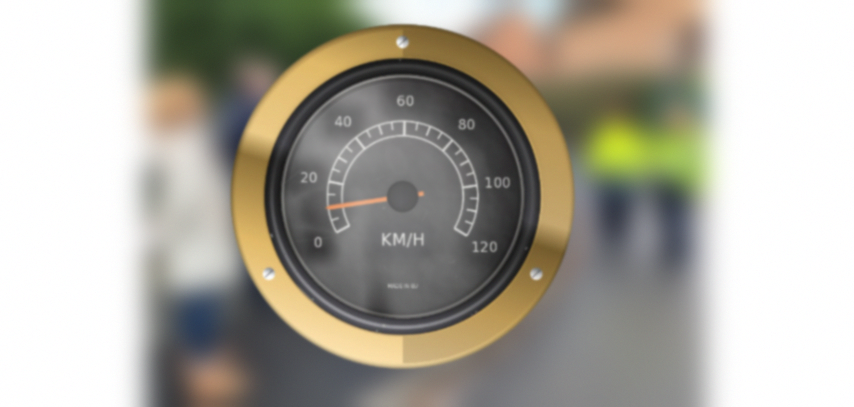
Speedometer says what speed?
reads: 10 km/h
